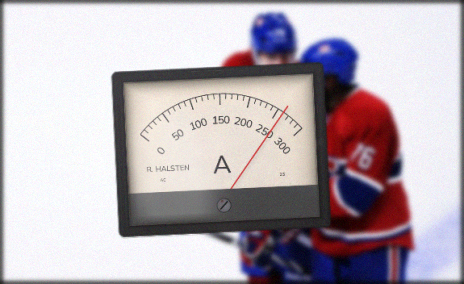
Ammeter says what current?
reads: 260 A
